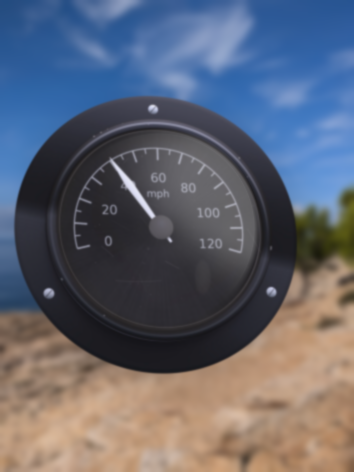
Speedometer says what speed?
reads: 40 mph
